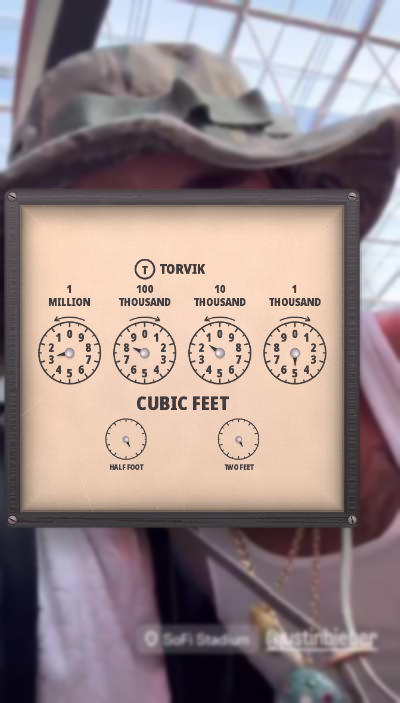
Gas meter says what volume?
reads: 281500 ft³
